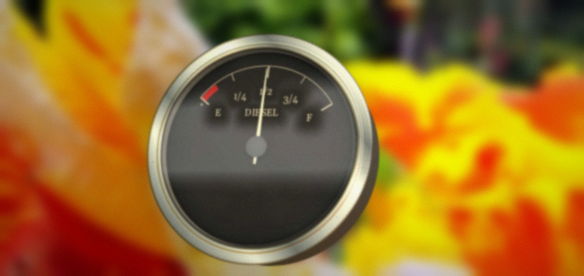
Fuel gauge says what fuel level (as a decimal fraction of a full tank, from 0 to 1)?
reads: 0.5
